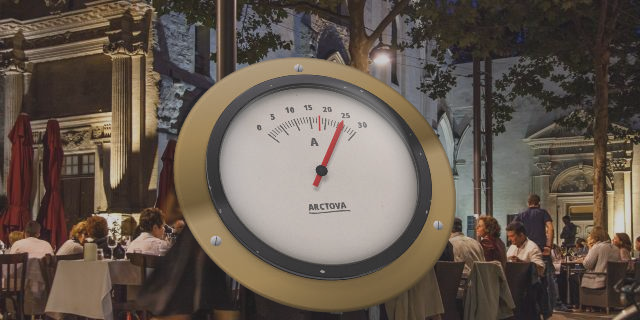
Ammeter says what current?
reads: 25 A
